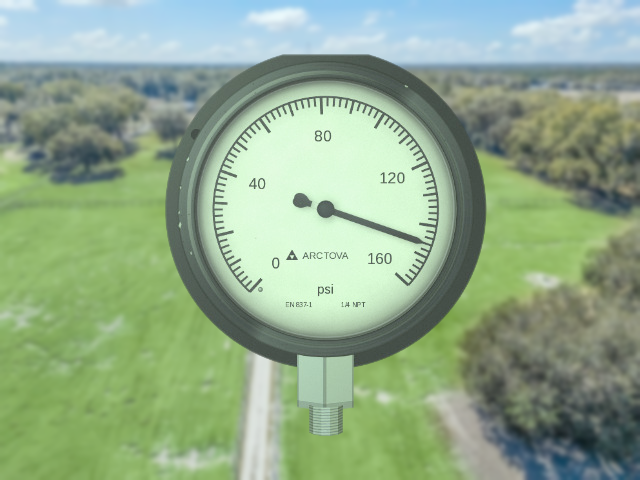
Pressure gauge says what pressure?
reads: 146 psi
